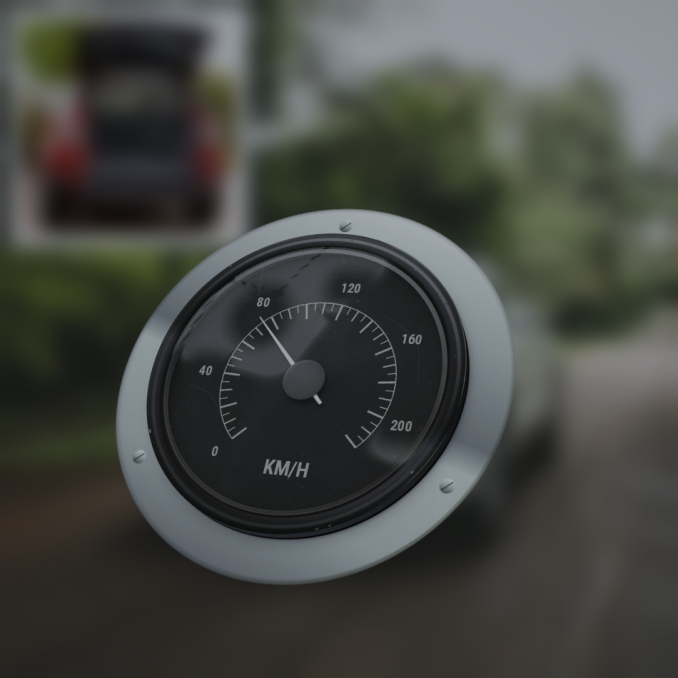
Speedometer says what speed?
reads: 75 km/h
